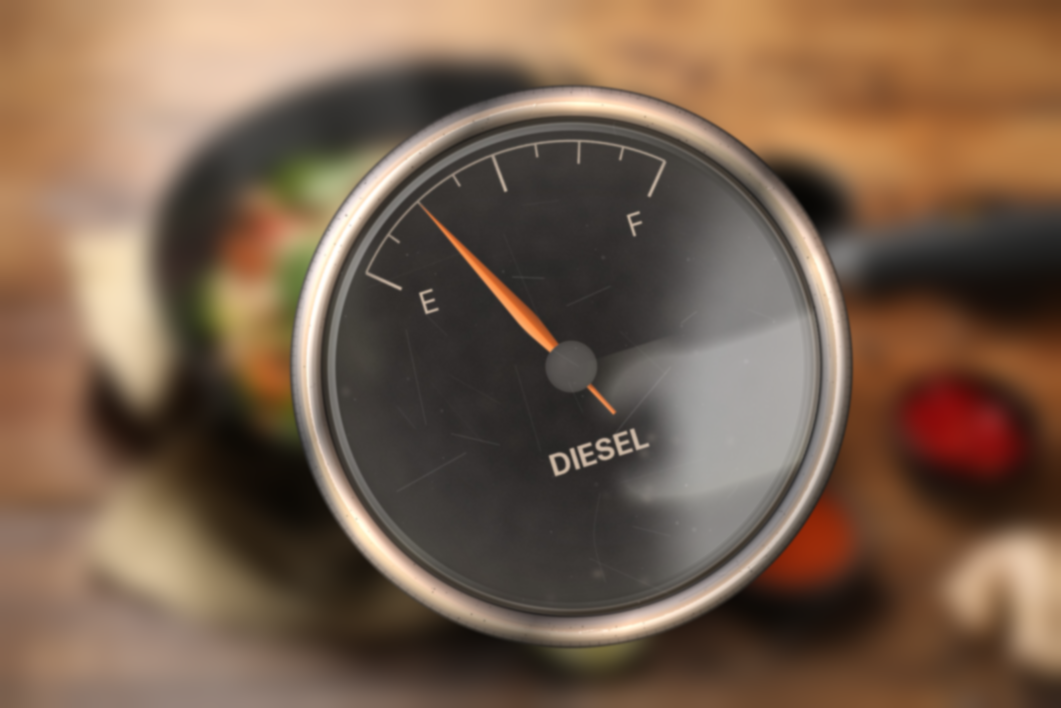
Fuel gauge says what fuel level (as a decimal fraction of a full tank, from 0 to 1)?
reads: 0.25
